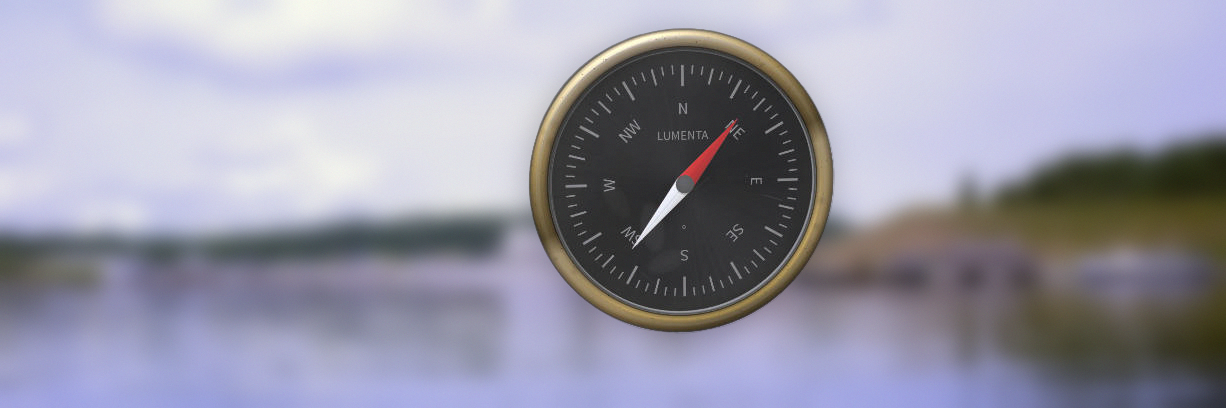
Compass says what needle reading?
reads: 40 °
